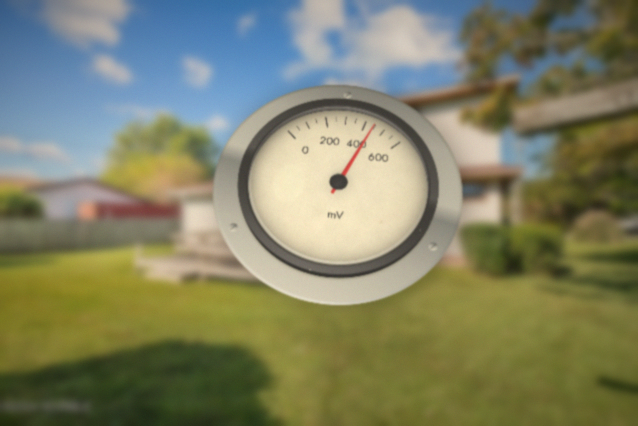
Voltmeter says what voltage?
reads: 450 mV
